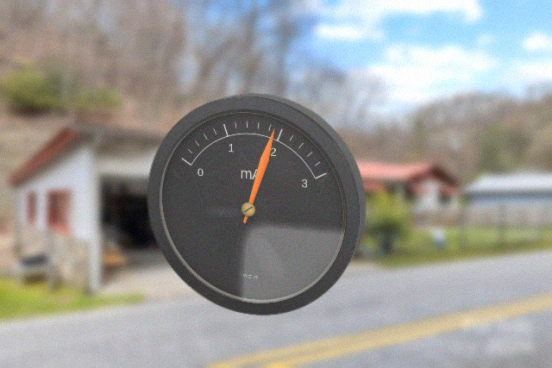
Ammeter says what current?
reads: 1.9 mA
